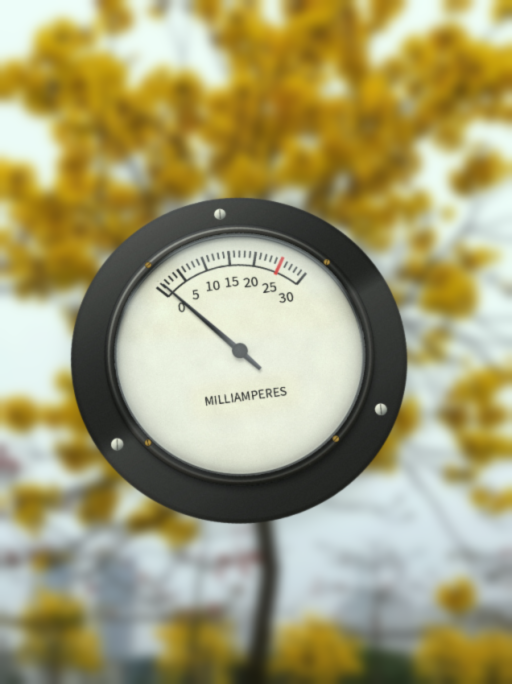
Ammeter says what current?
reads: 1 mA
